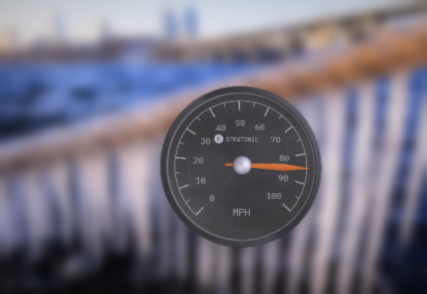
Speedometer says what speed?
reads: 85 mph
